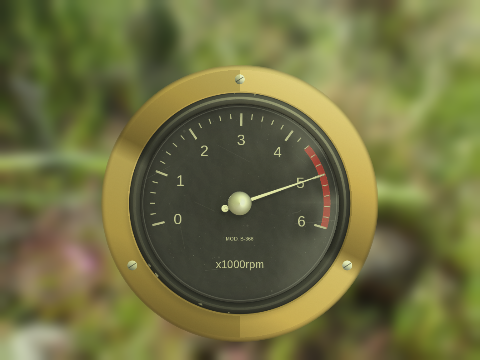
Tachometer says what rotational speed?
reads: 5000 rpm
